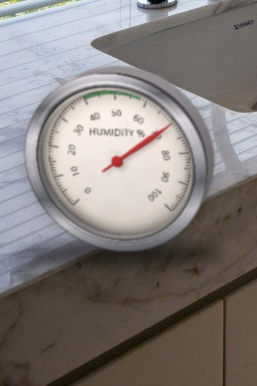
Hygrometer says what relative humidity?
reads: 70 %
